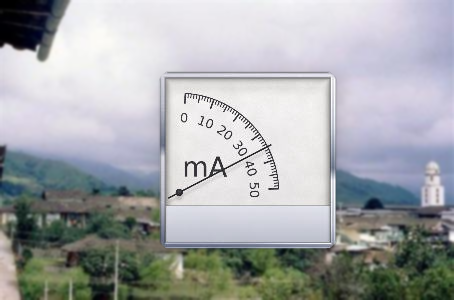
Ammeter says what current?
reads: 35 mA
